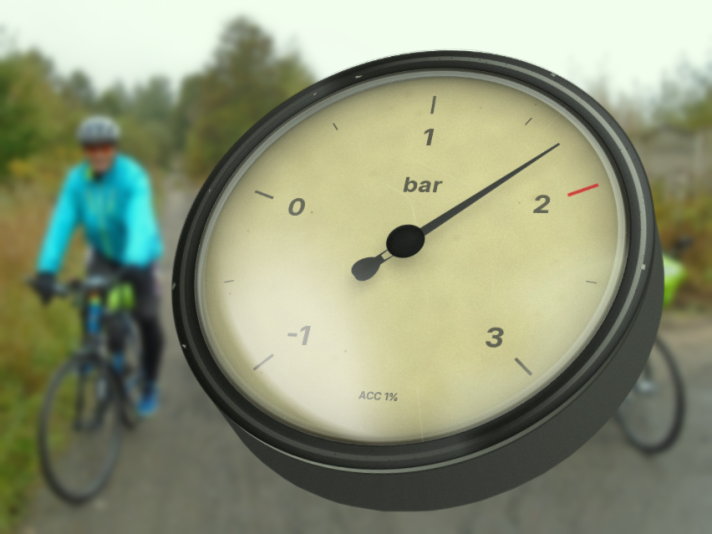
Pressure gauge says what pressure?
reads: 1.75 bar
